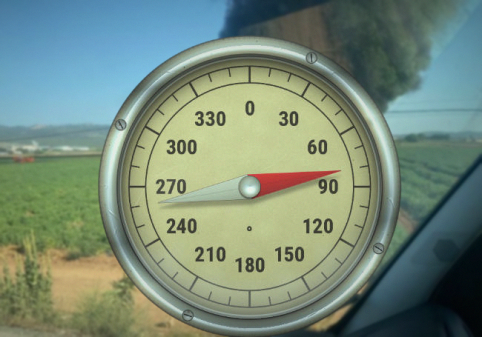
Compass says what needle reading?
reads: 80 °
